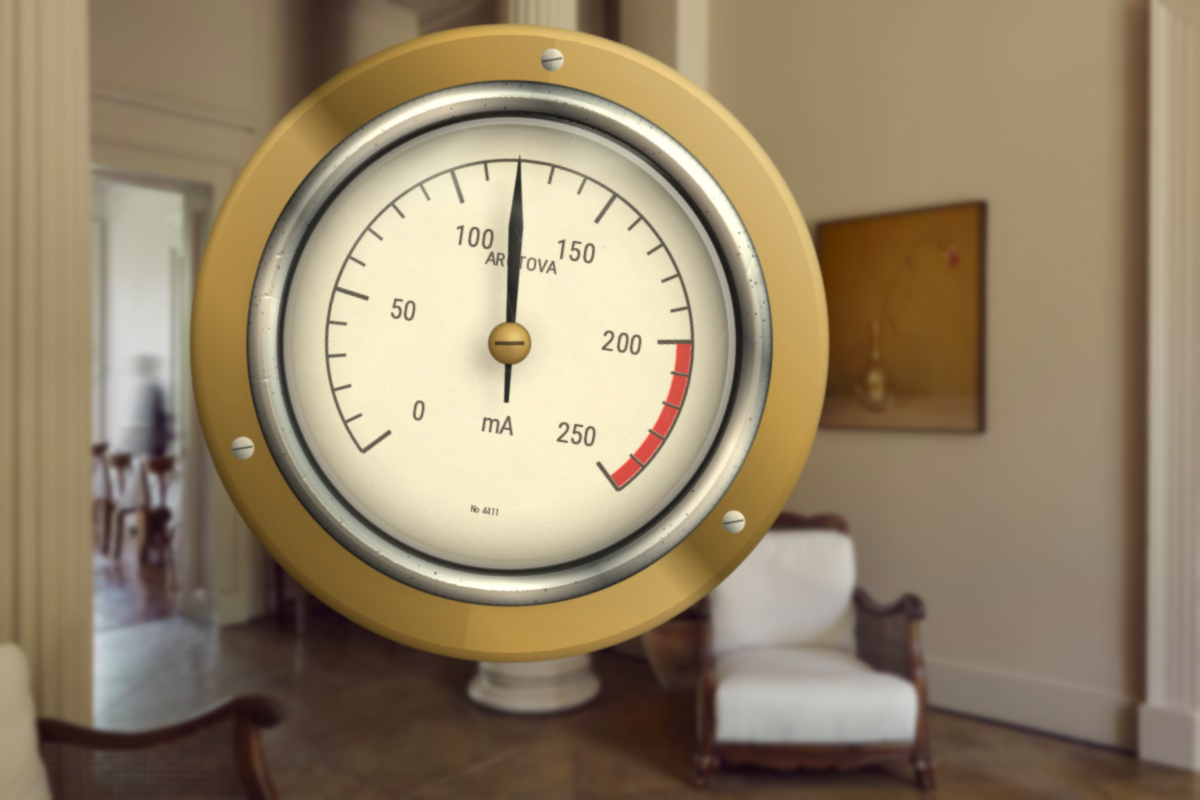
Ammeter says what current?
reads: 120 mA
